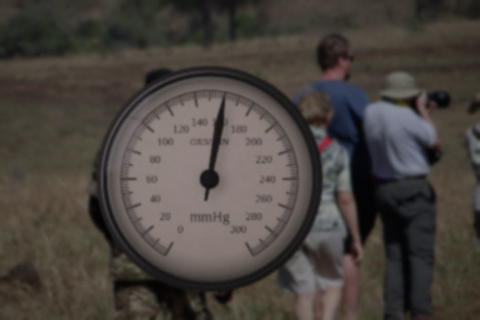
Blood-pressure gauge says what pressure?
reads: 160 mmHg
